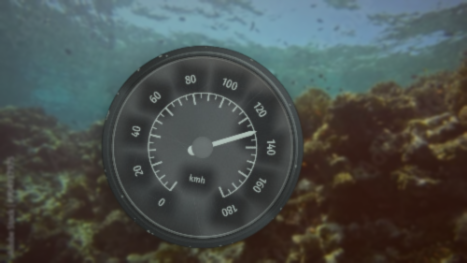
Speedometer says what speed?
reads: 130 km/h
